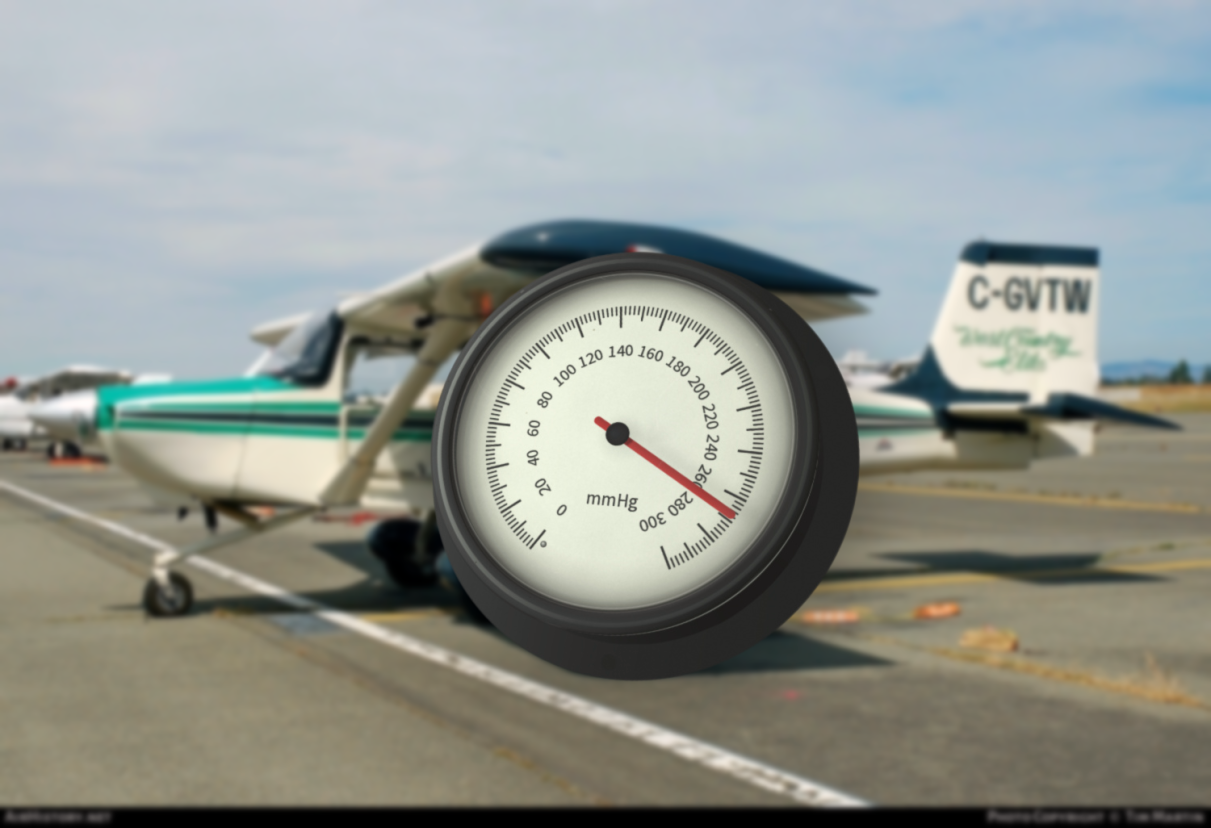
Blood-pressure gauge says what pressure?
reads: 268 mmHg
